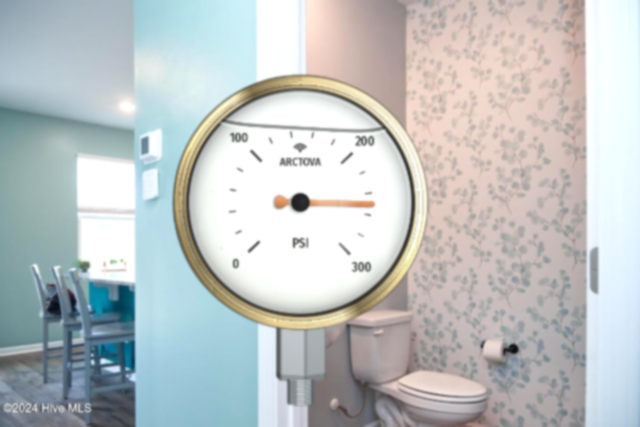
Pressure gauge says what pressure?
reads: 250 psi
